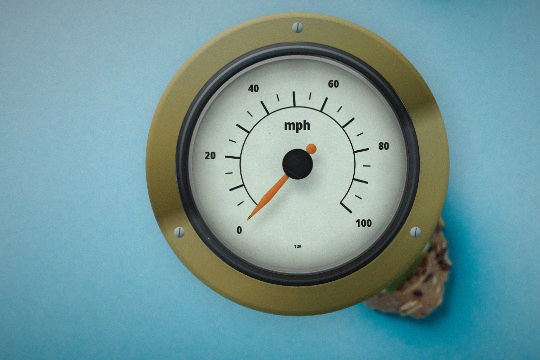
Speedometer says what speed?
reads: 0 mph
